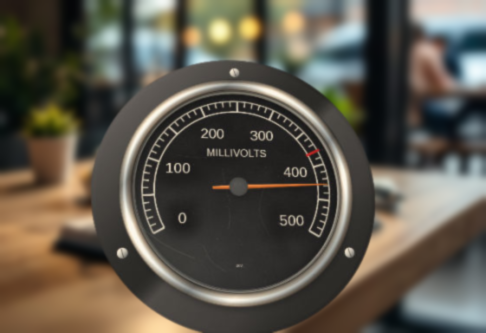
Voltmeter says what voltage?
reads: 430 mV
